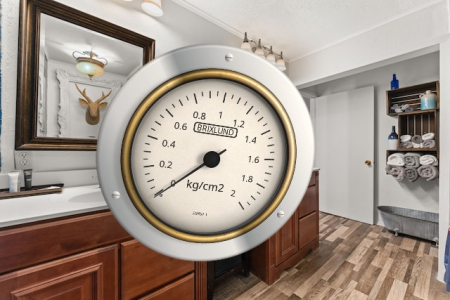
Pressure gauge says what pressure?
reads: 0 kg/cm²
